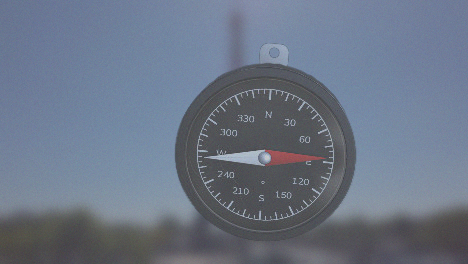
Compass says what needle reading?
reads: 85 °
